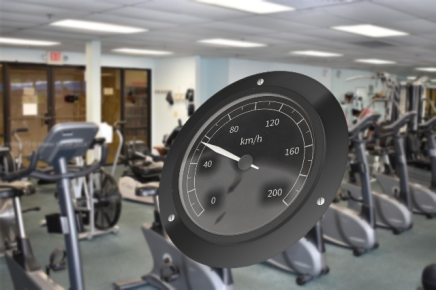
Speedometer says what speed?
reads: 55 km/h
